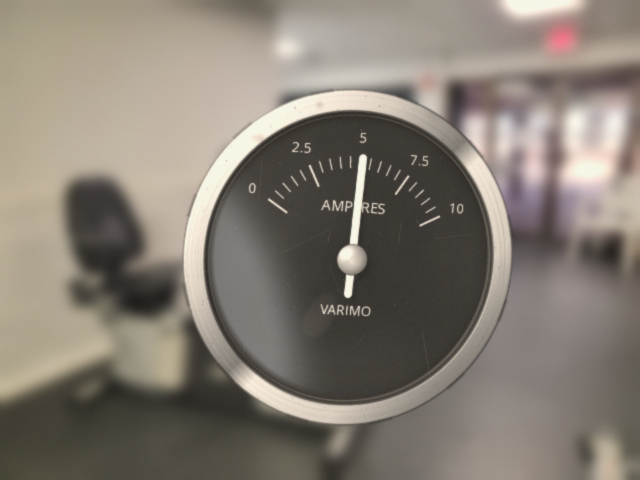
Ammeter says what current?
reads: 5 A
